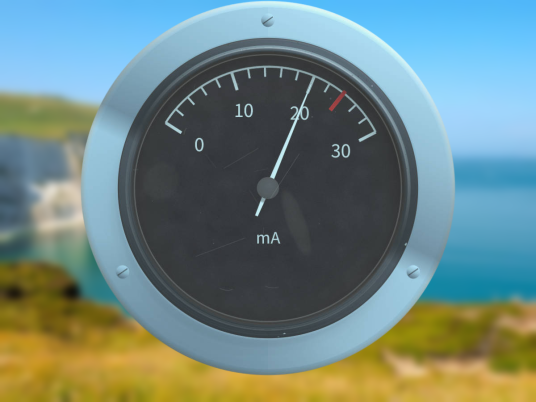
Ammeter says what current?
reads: 20 mA
